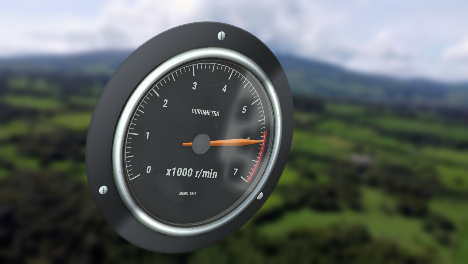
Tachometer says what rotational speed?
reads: 6000 rpm
